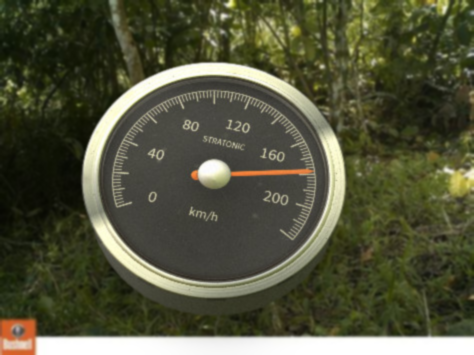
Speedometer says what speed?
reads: 180 km/h
